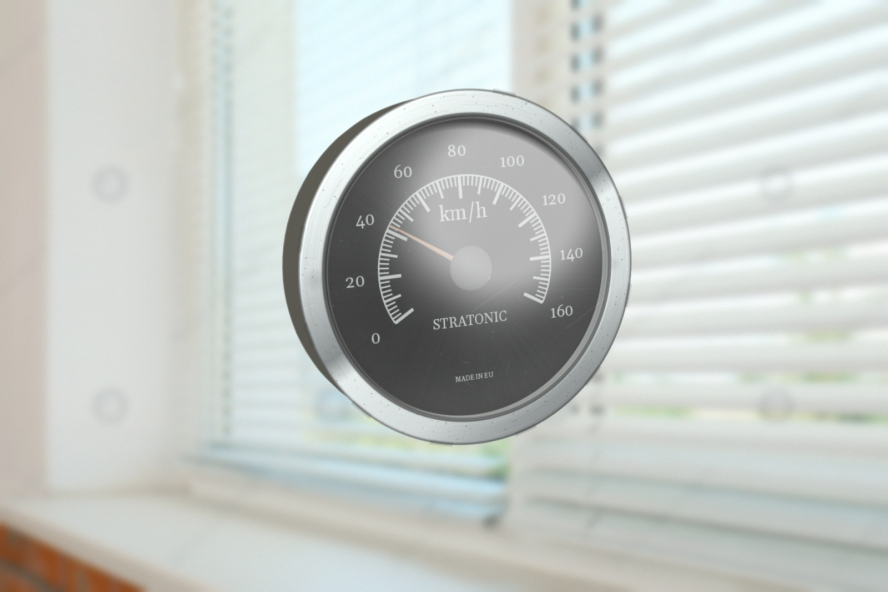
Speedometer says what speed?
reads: 42 km/h
